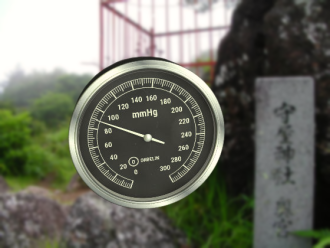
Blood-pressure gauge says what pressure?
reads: 90 mmHg
